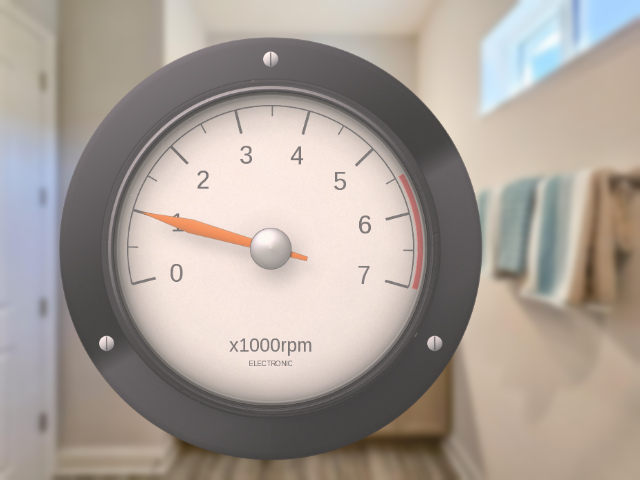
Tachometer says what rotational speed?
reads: 1000 rpm
